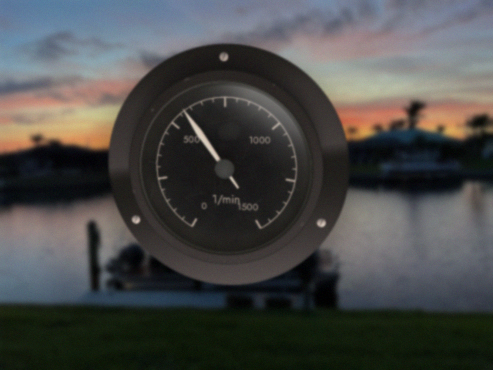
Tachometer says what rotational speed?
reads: 575 rpm
